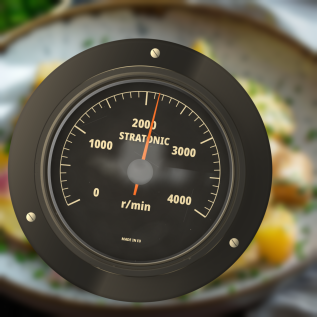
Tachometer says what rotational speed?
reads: 2150 rpm
